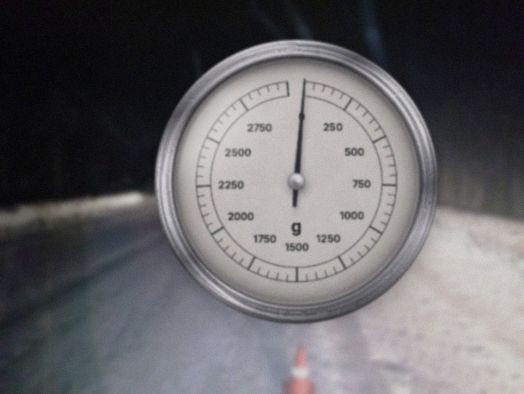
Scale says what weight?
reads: 0 g
